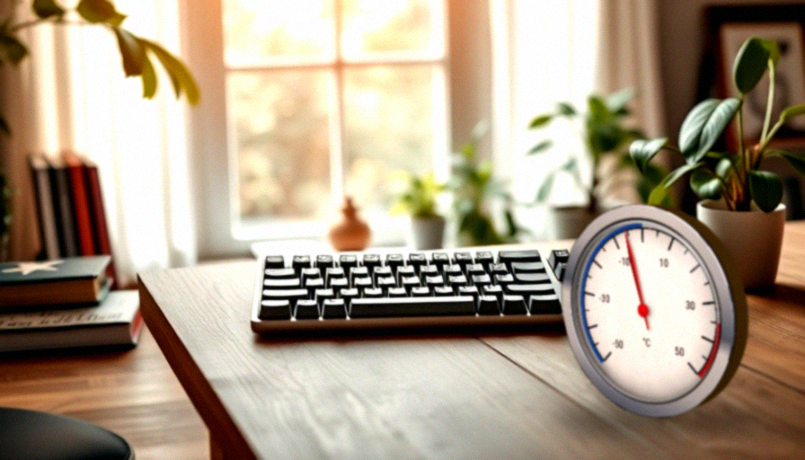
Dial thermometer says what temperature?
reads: -5 °C
